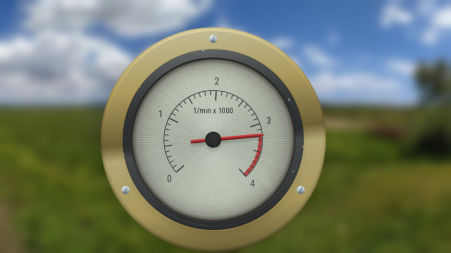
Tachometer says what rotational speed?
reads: 3200 rpm
